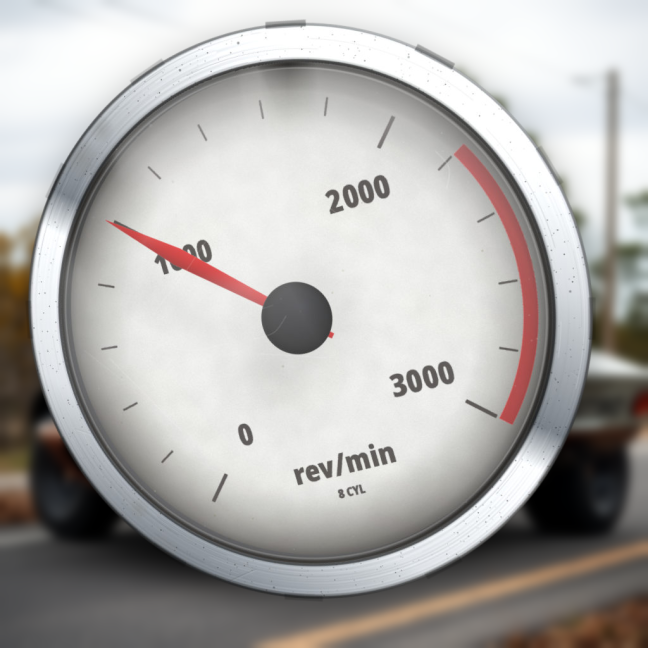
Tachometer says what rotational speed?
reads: 1000 rpm
